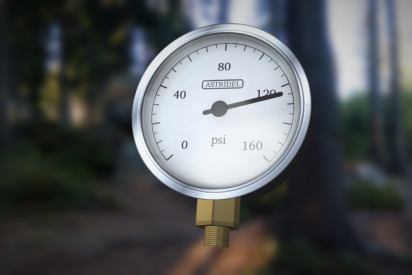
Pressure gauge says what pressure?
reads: 125 psi
